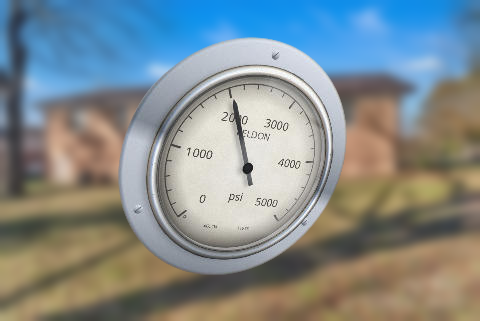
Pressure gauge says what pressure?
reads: 2000 psi
